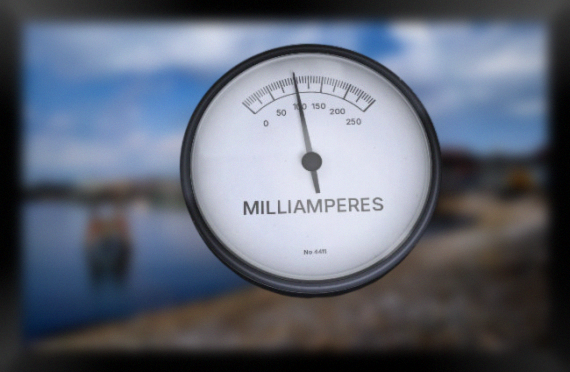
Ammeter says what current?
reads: 100 mA
